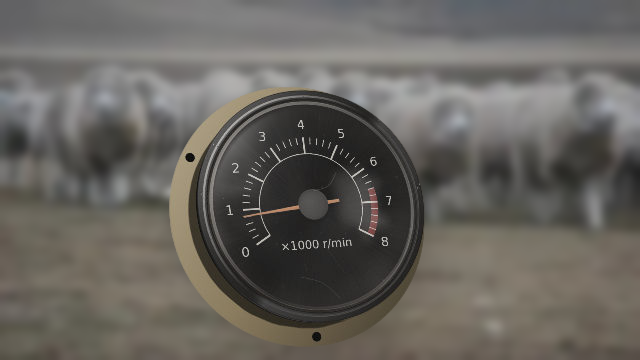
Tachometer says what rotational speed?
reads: 800 rpm
